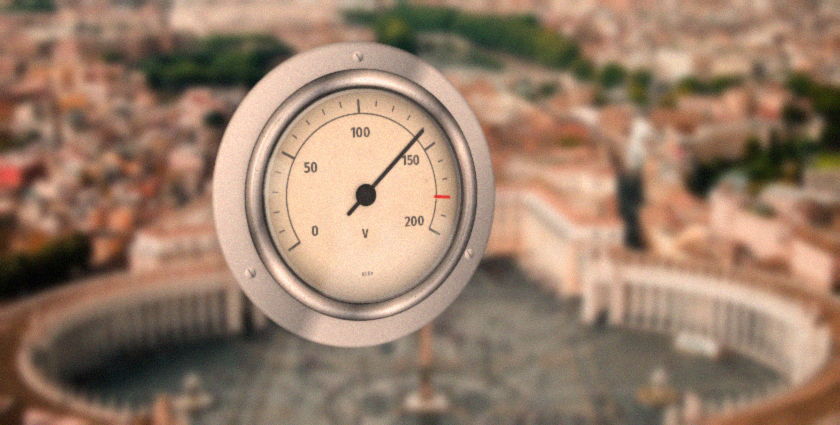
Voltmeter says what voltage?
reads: 140 V
